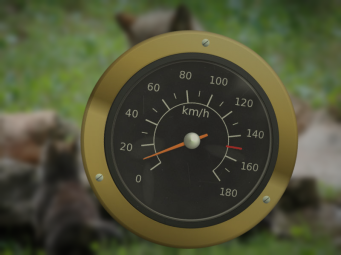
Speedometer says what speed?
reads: 10 km/h
